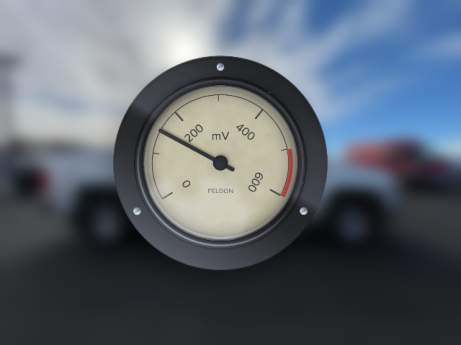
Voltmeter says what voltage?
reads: 150 mV
